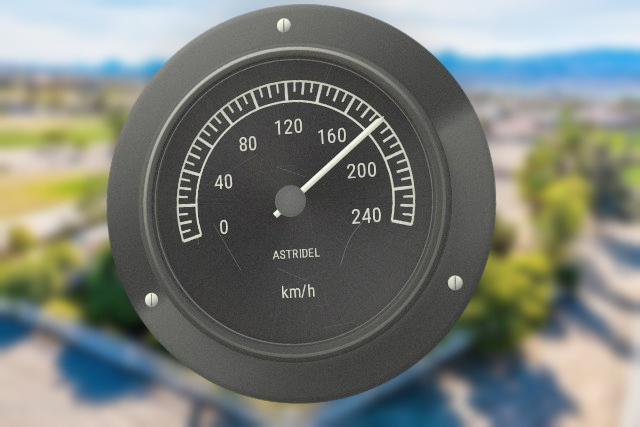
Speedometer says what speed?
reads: 180 km/h
